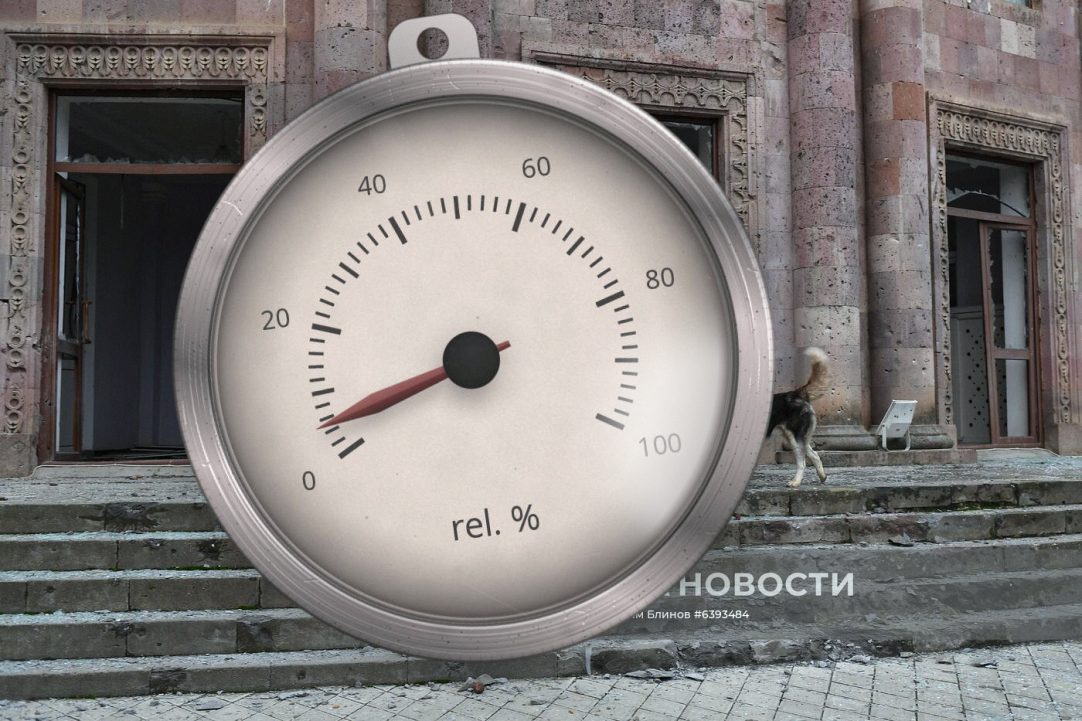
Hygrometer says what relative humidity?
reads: 5 %
